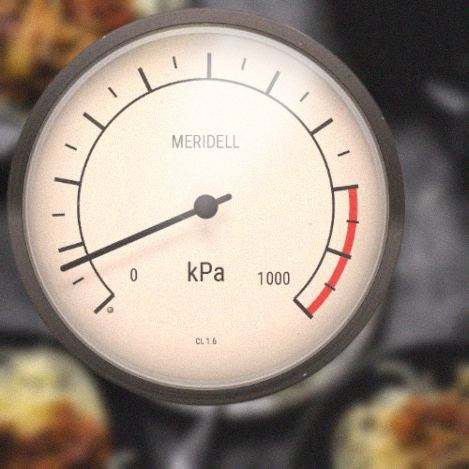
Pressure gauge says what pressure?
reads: 75 kPa
